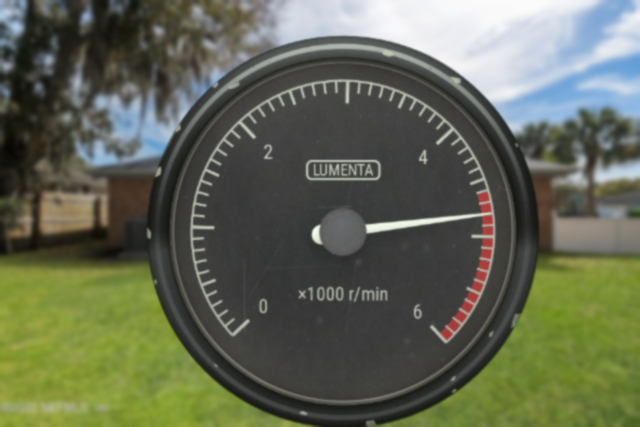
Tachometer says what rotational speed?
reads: 4800 rpm
